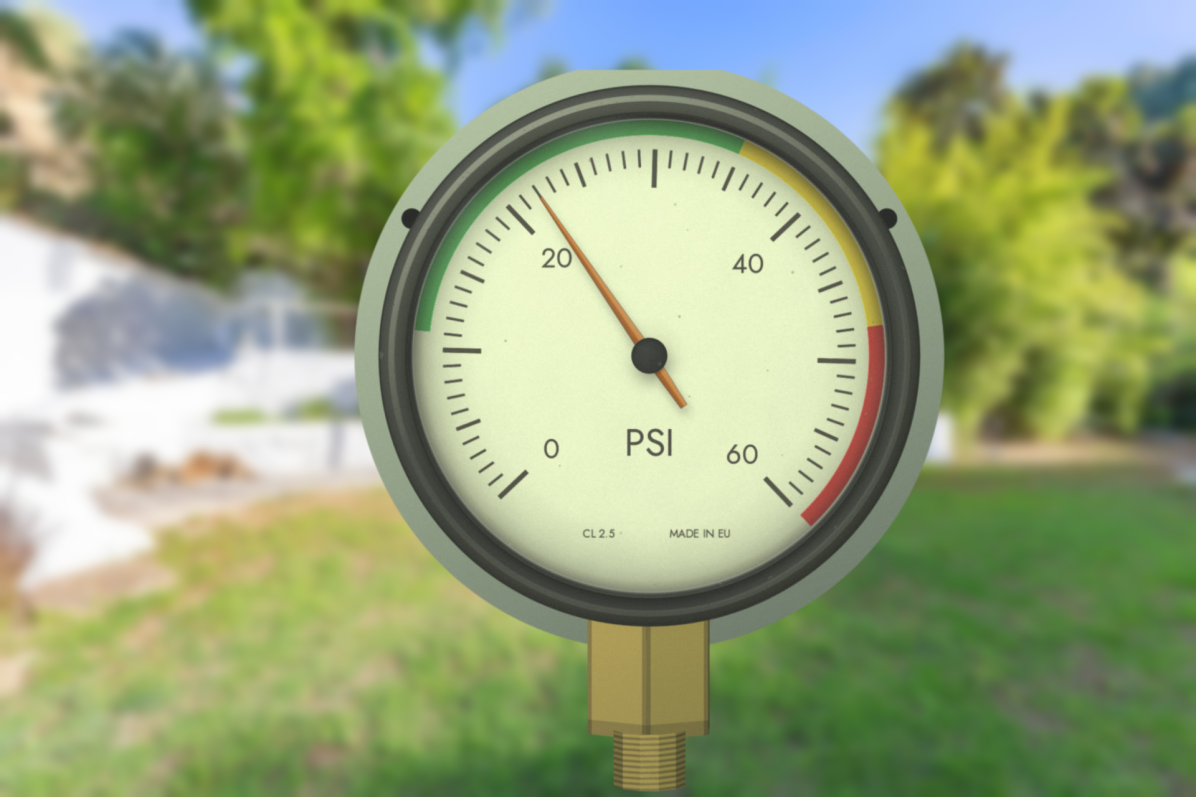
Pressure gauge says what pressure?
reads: 22 psi
